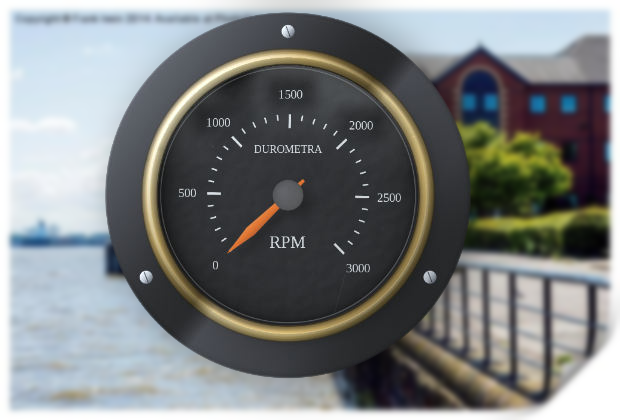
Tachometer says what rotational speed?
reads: 0 rpm
